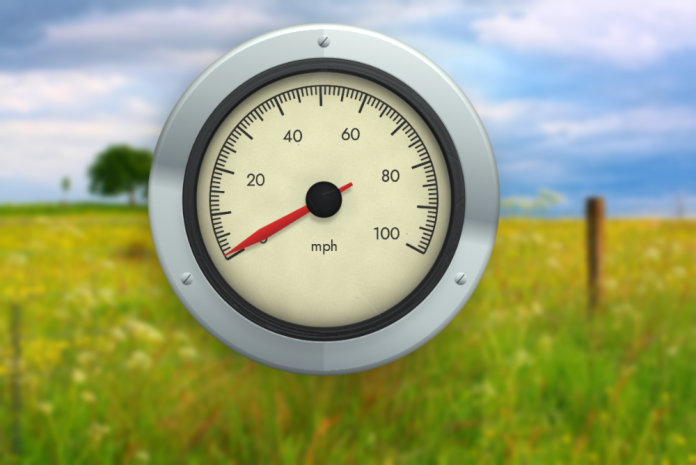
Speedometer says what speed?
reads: 1 mph
